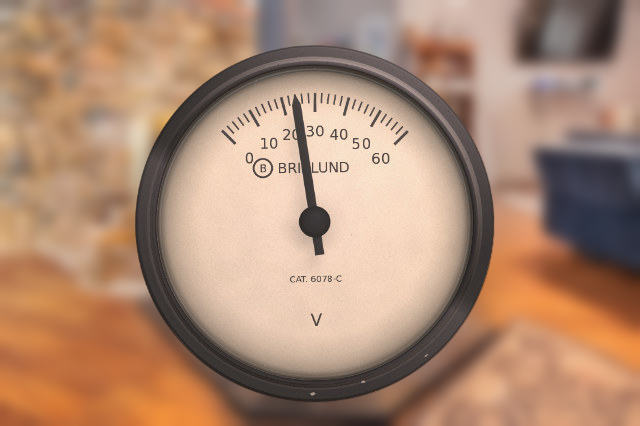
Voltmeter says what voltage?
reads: 24 V
